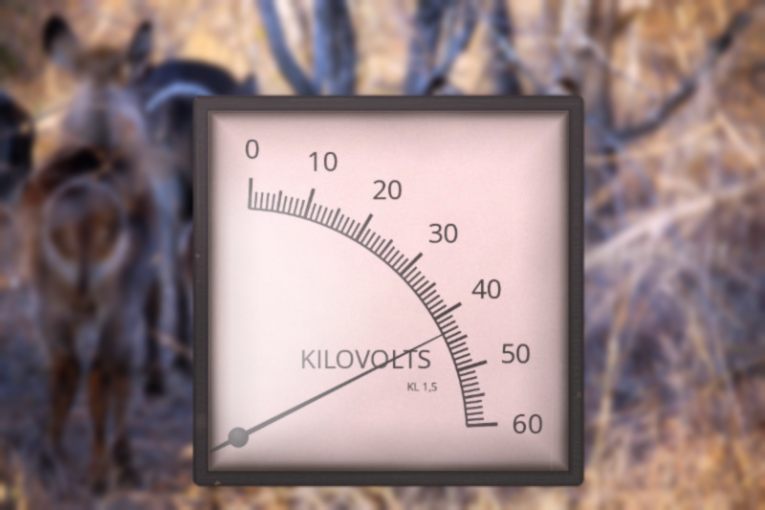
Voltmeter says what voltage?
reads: 43 kV
